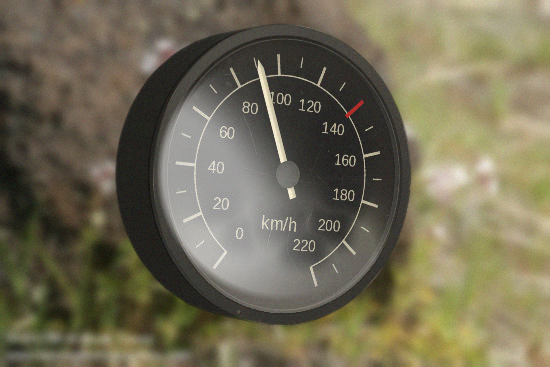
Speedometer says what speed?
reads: 90 km/h
